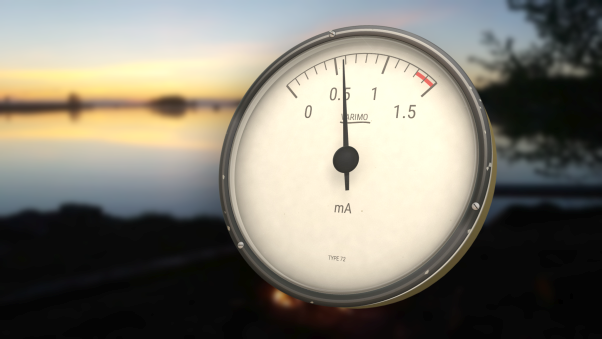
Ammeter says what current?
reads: 0.6 mA
